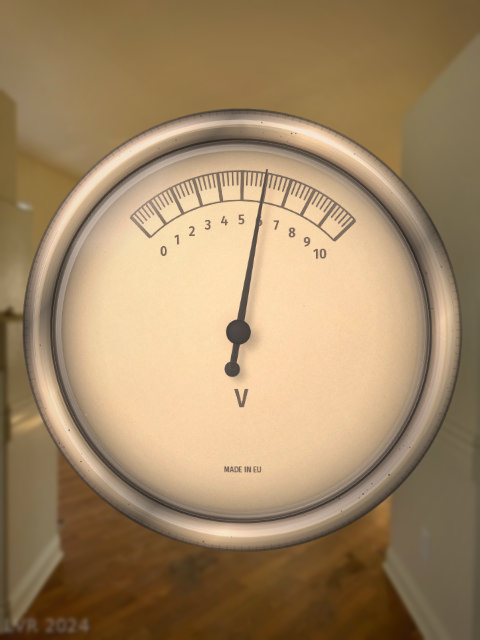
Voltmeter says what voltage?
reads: 6 V
